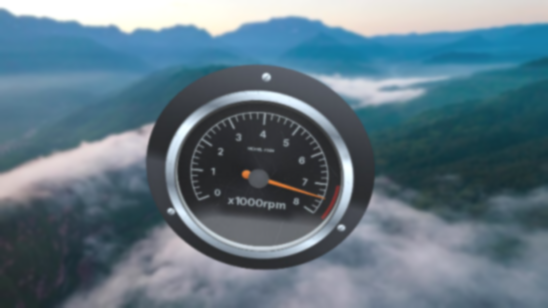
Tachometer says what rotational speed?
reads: 7400 rpm
